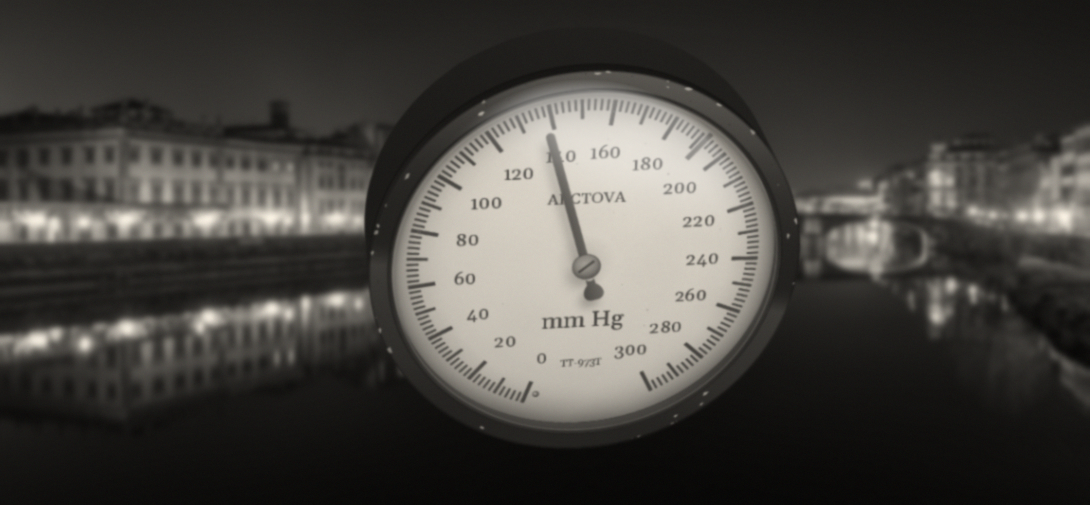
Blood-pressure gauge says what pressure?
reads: 138 mmHg
